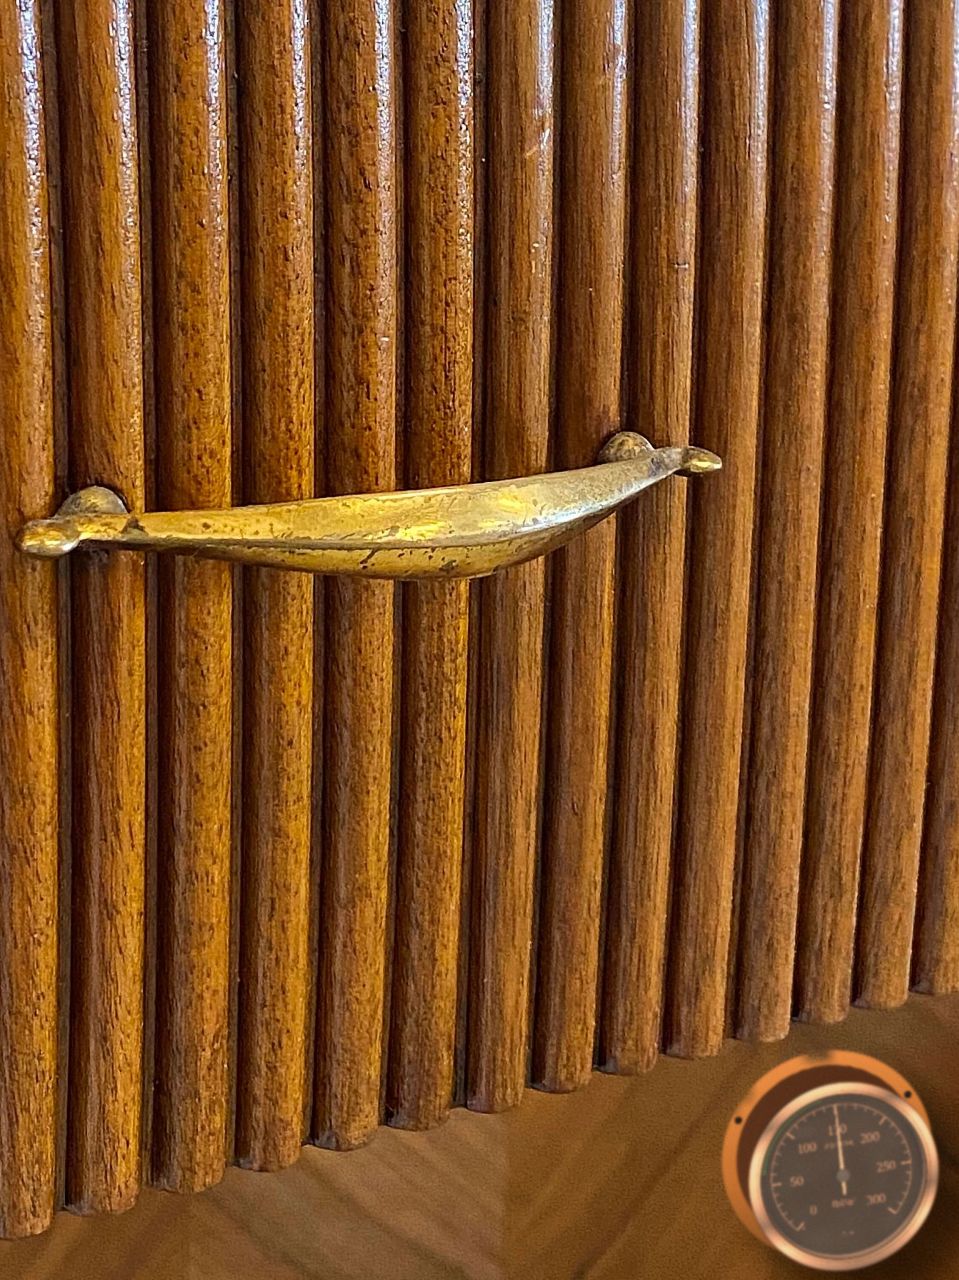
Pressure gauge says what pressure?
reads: 150 psi
